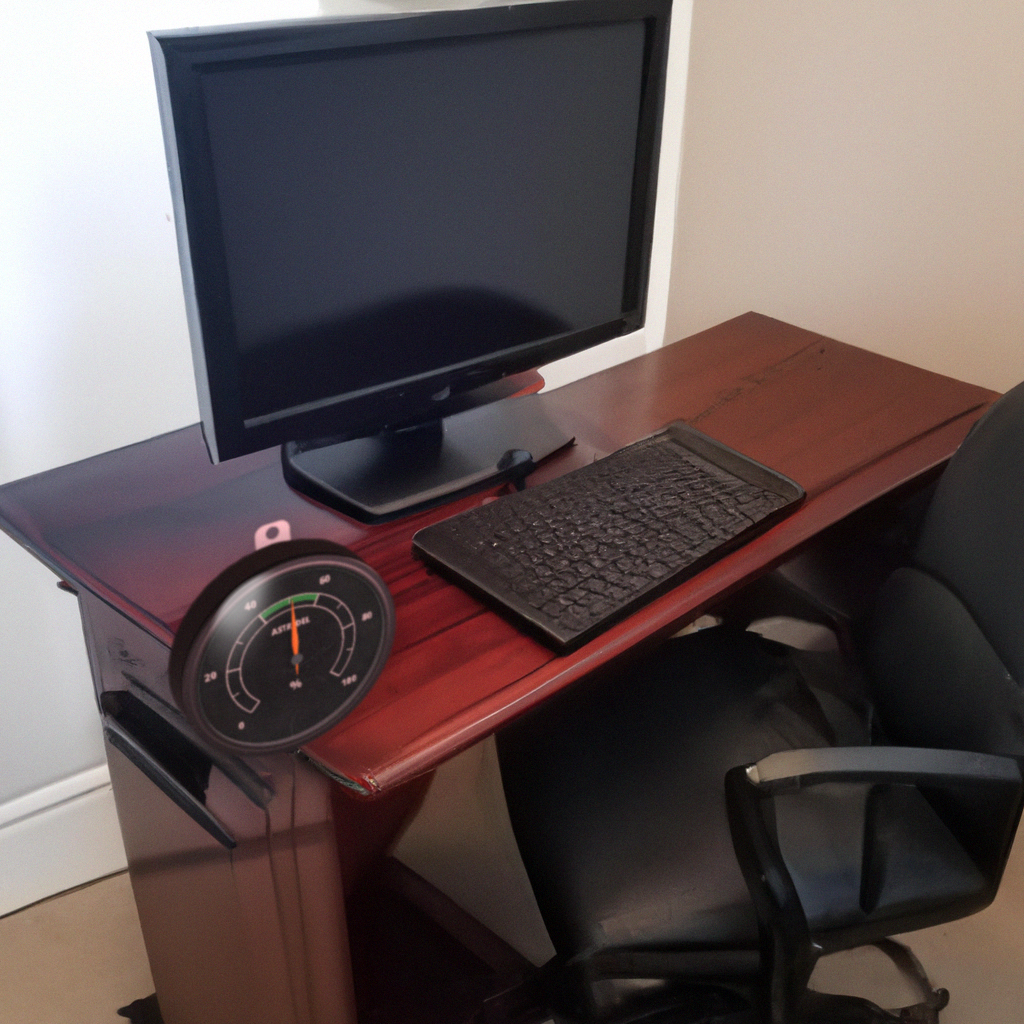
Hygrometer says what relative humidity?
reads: 50 %
